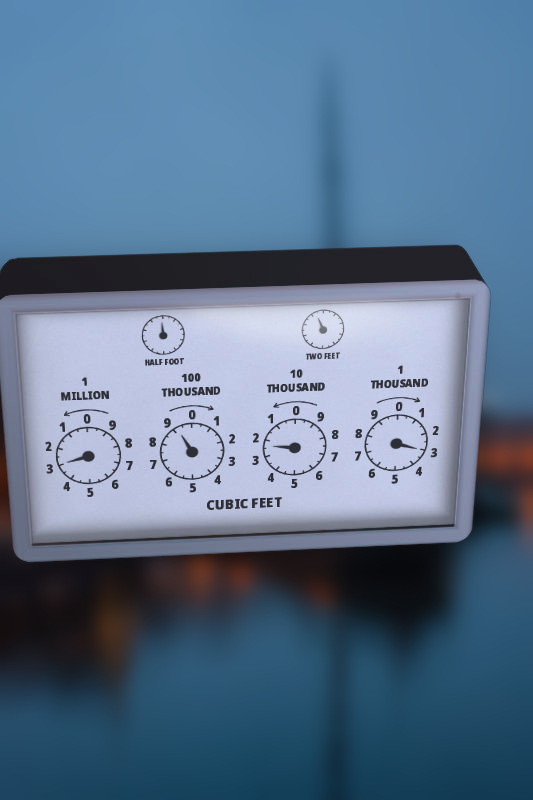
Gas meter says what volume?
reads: 292300 ft³
